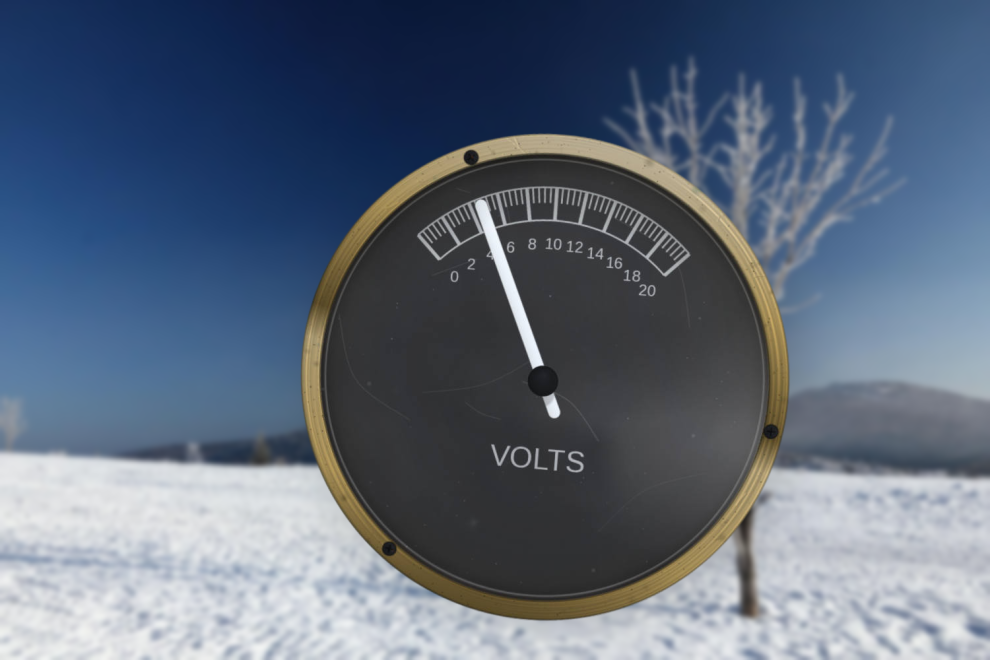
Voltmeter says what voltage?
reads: 4.8 V
